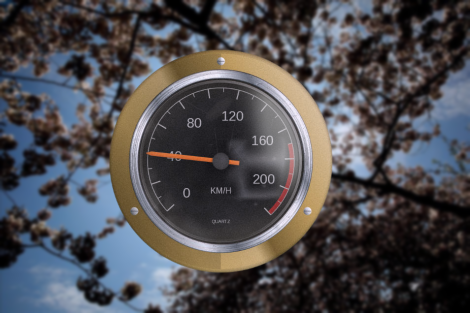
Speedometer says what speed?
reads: 40 km/h
